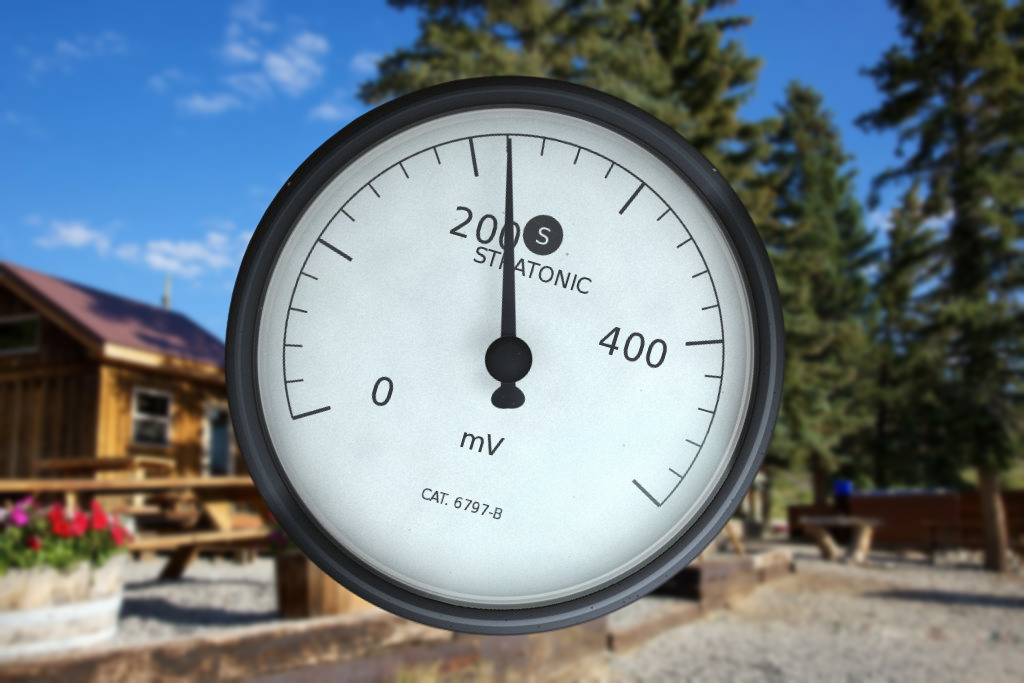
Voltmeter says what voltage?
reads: 220 mV
